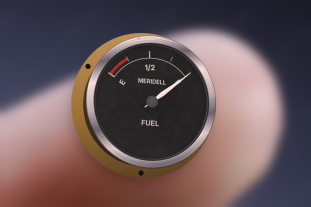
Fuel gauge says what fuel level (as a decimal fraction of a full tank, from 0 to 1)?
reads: 1
